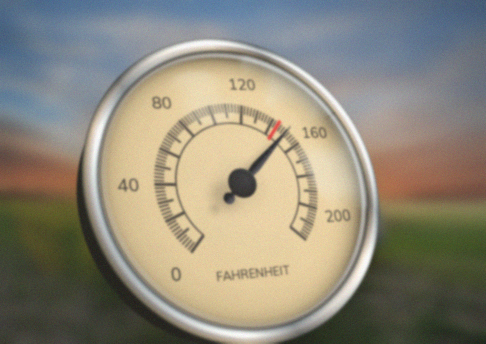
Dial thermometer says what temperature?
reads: 150 °F
